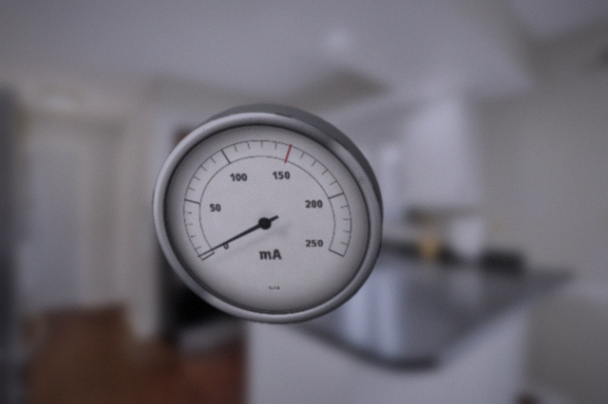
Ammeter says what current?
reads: 5 mA
